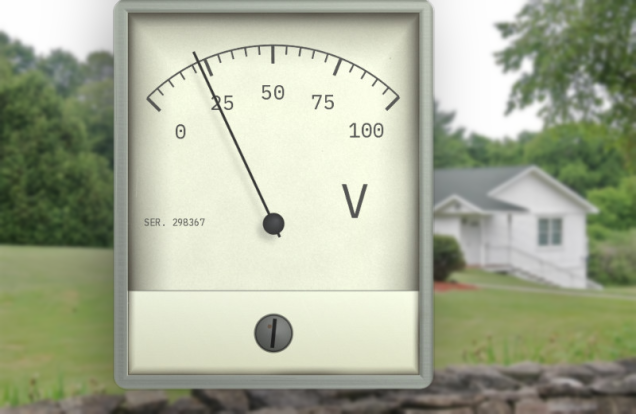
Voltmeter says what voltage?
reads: 22.5 V
